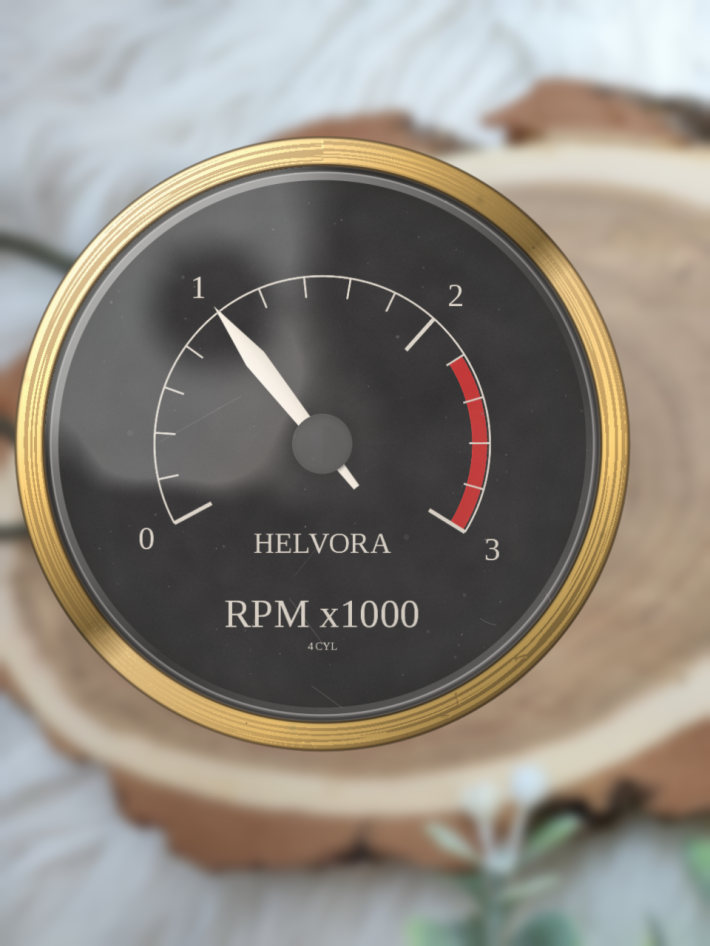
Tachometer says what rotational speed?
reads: 1000 rpm
